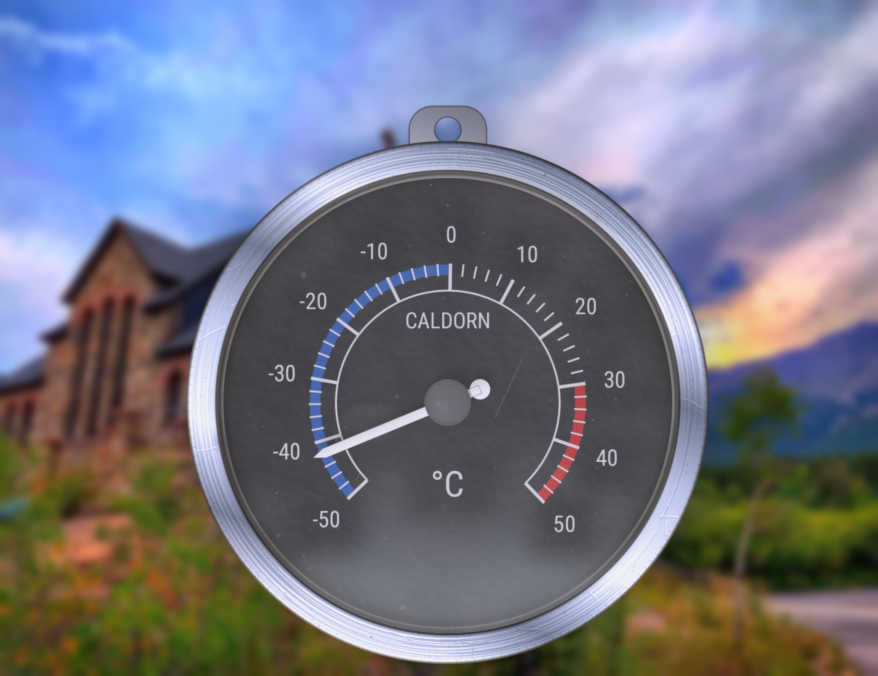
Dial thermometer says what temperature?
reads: -42 °C
